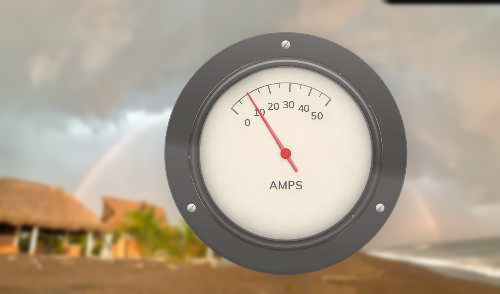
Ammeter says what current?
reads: 10 A
